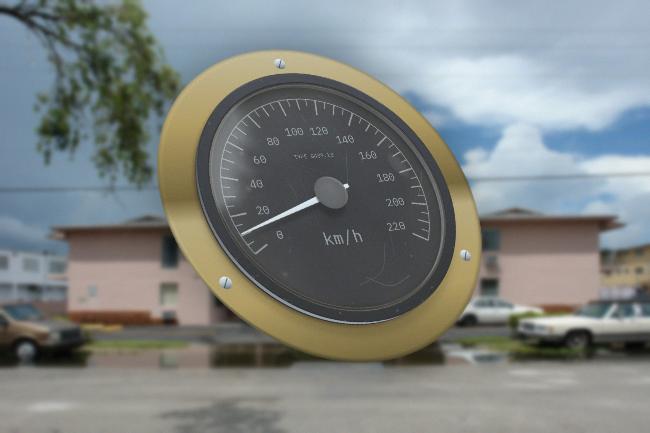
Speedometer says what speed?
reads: 10 km/h
